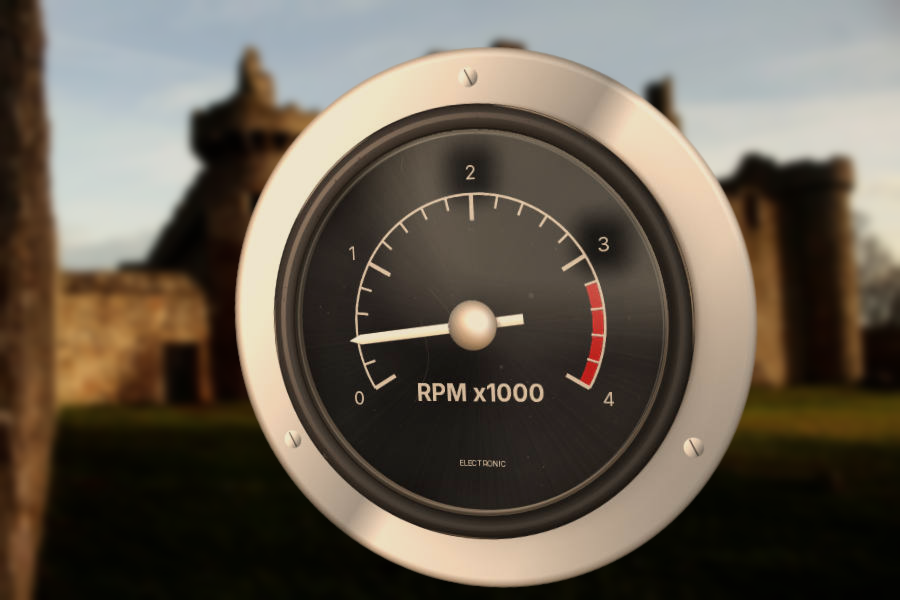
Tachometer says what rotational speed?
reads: 400 rpm
